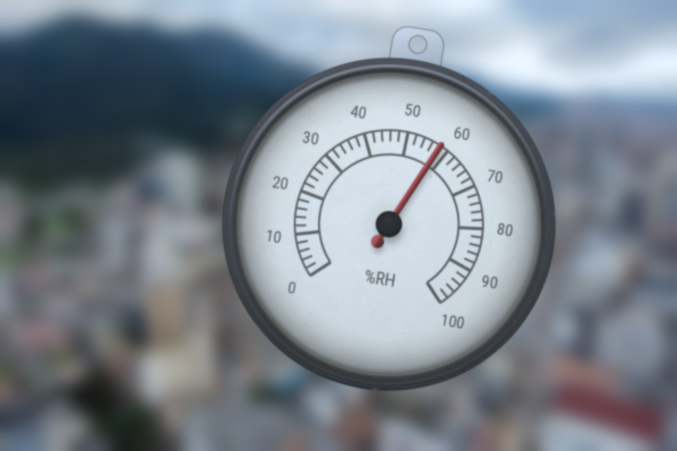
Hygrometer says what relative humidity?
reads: 58 %
